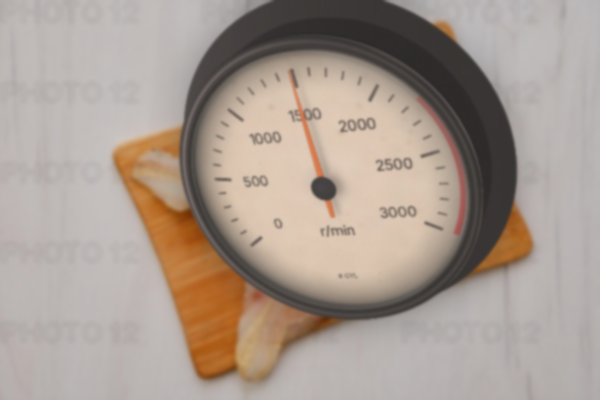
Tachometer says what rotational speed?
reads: 1500 rpm
